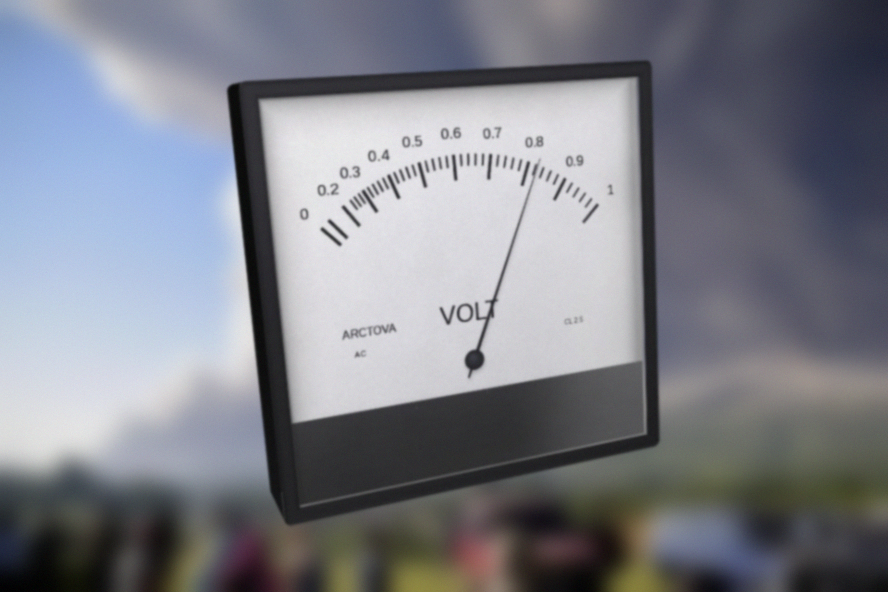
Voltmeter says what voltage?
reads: 0.82 V
